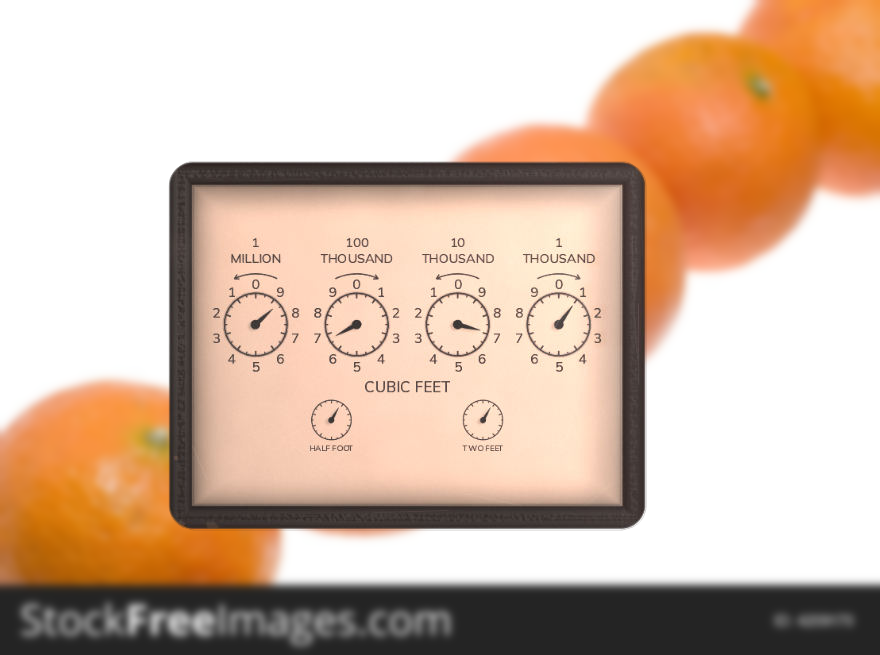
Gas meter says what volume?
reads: 867100 ft³
